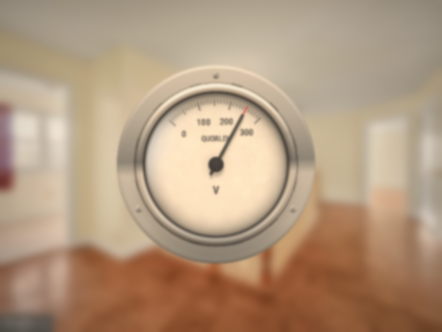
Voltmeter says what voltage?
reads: 250 V
